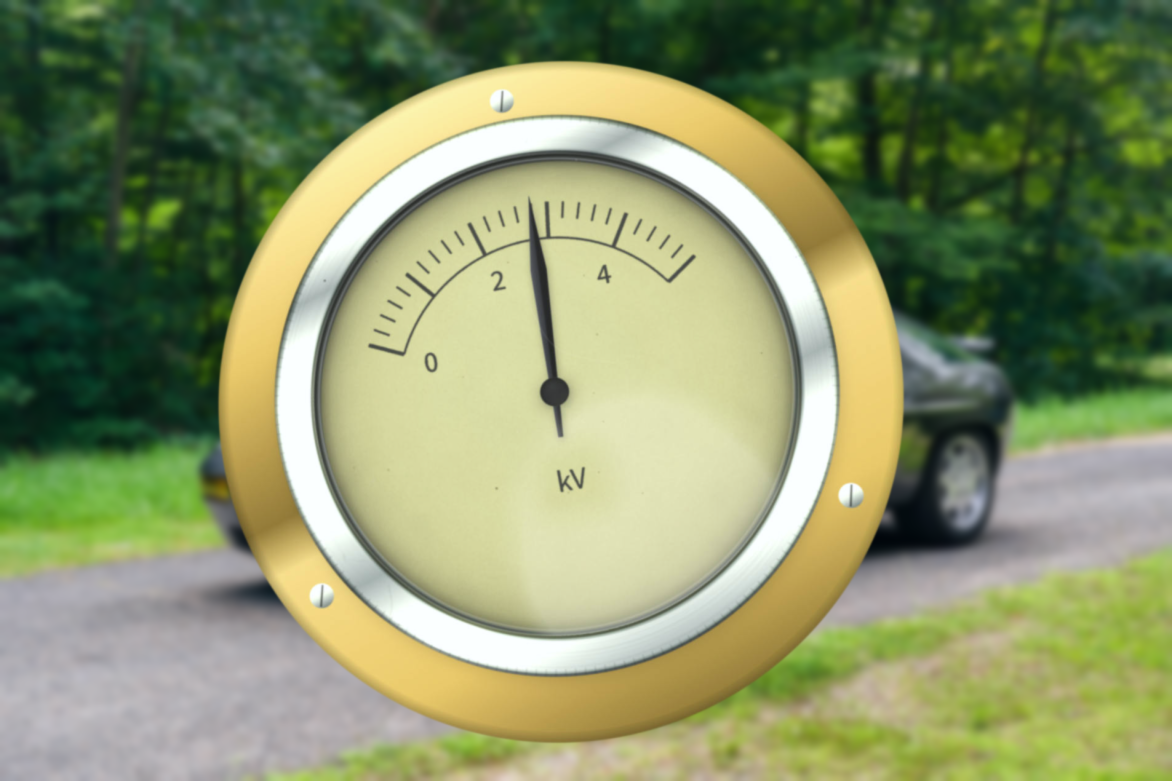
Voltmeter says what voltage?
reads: 2.8 kV
